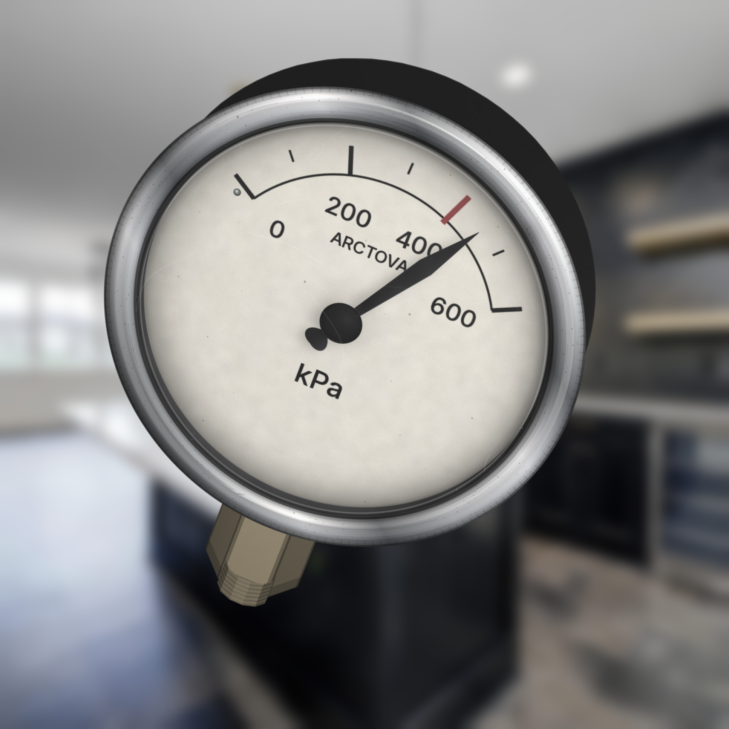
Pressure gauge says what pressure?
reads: 450 kPa
